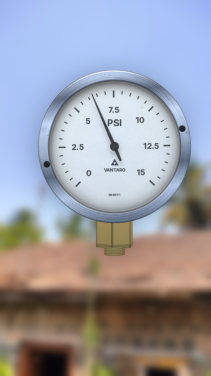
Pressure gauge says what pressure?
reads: 6.25 psi
